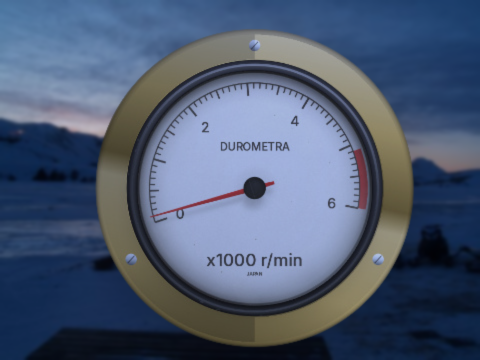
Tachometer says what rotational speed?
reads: 100 rpm
